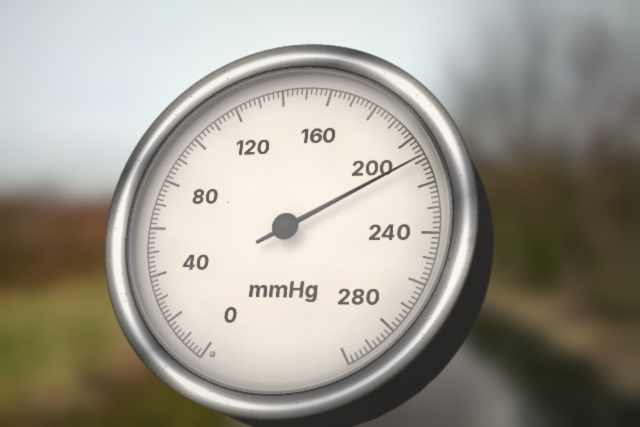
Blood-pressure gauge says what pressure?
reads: 210 mmHg
